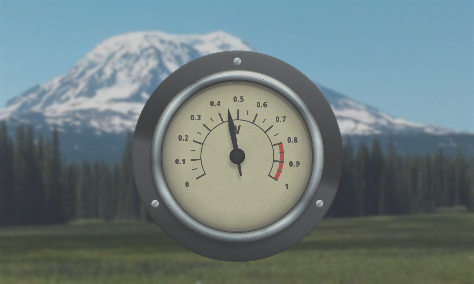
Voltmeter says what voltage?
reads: 0.45 V
